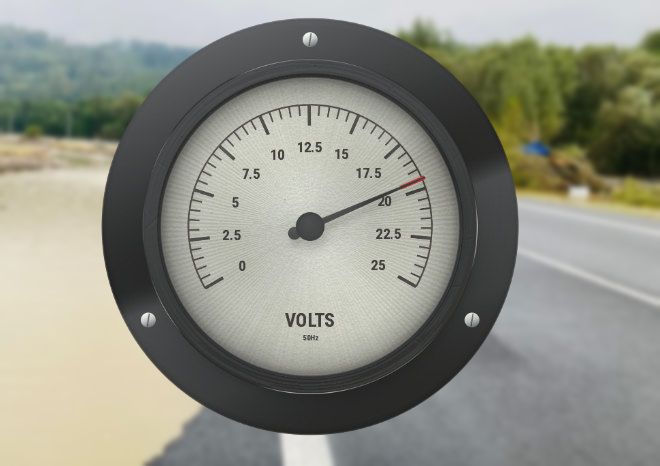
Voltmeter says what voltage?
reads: 19.5 V
